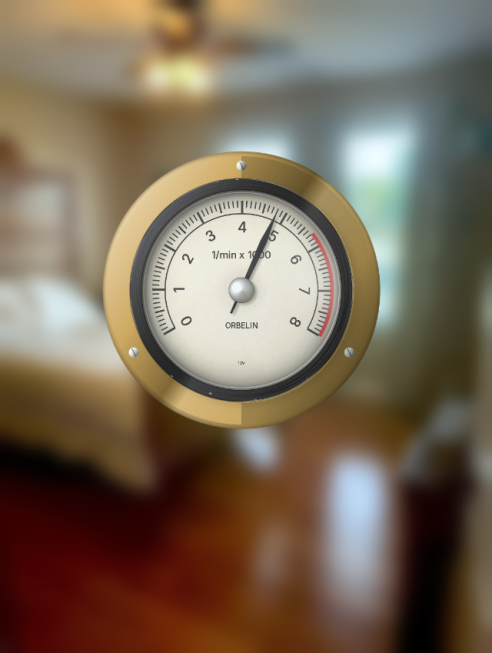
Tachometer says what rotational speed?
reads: 4800 rpm
